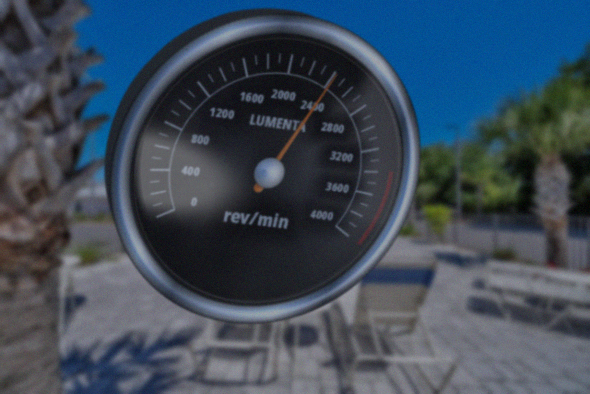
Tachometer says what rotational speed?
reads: 2400 rpm
